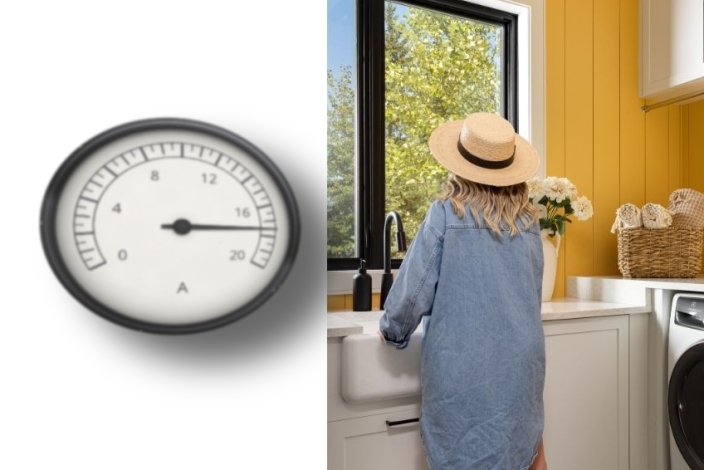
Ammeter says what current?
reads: 17.5 A
